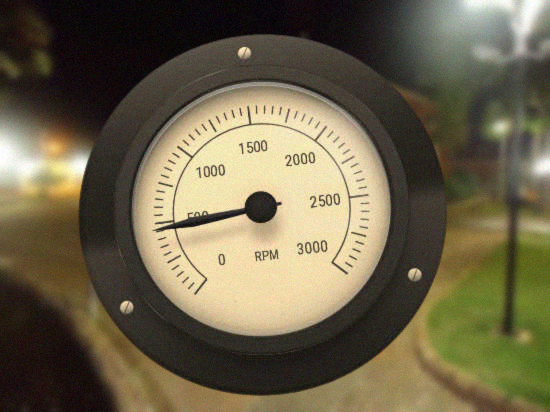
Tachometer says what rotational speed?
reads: 450 rpm
